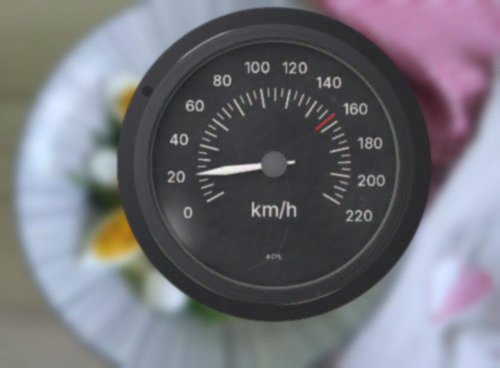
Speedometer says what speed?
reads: 20 km/h
